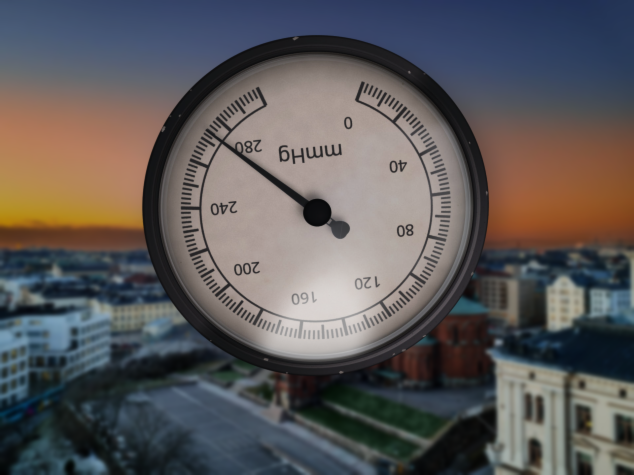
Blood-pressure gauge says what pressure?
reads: 274 mmHg
